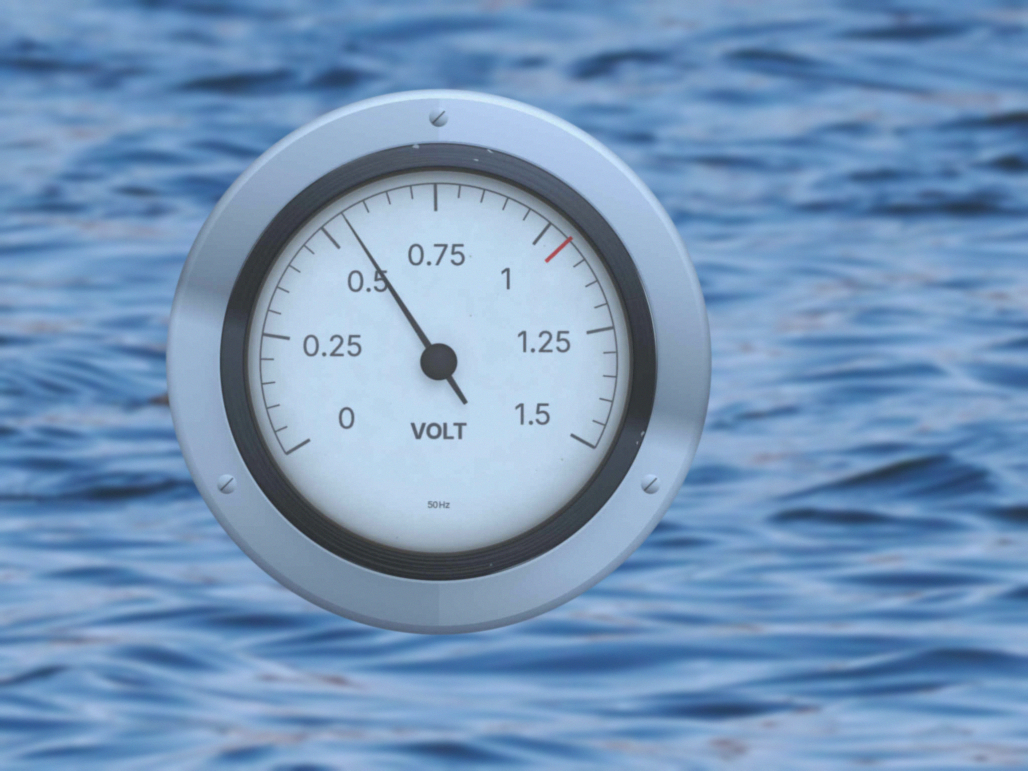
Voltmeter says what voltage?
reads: 0.55 V
